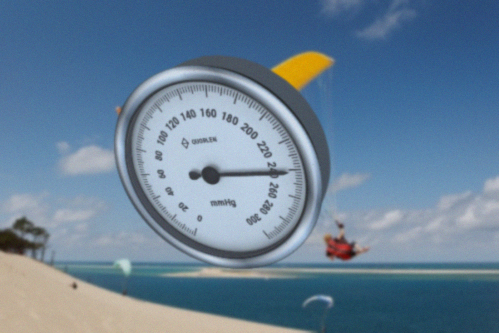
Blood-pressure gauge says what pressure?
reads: 240 mmHg
